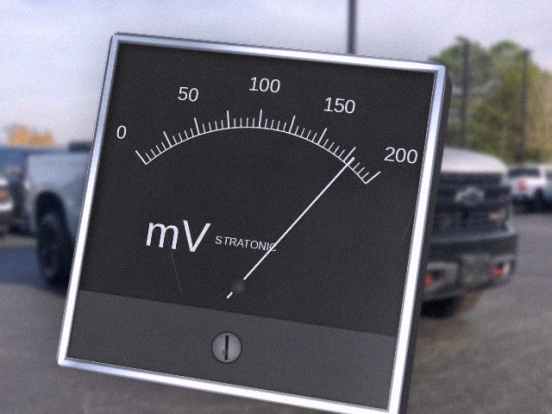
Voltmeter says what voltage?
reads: 180 mV
